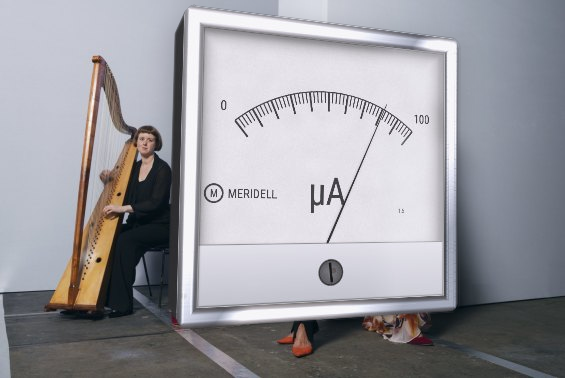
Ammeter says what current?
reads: 80 µA
